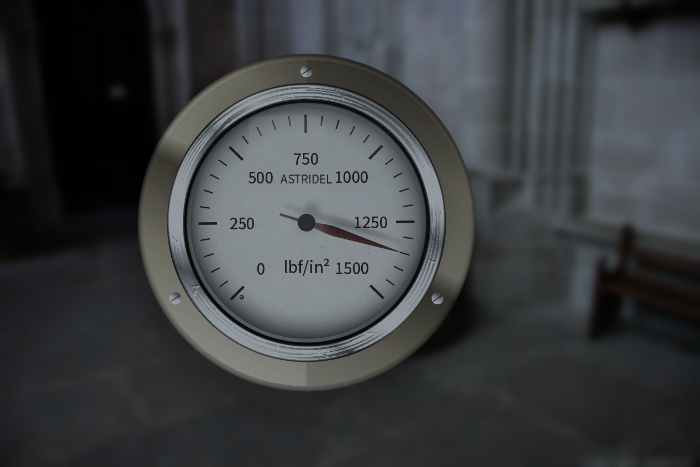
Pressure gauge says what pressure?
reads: 1350 psi
